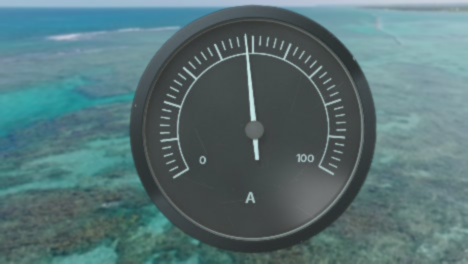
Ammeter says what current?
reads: 48 A
